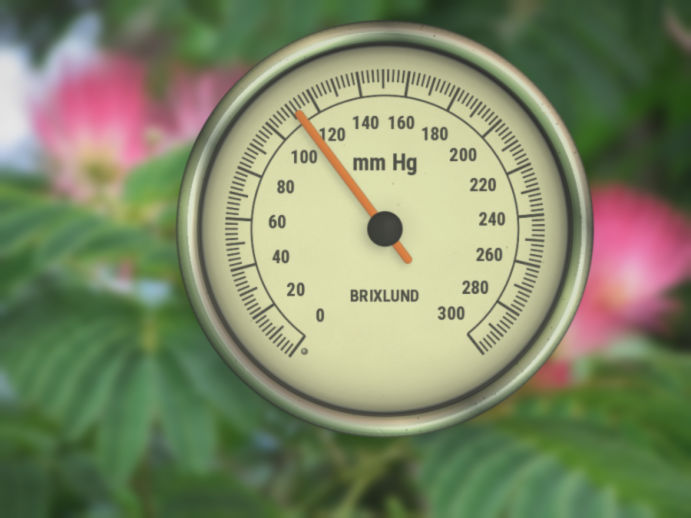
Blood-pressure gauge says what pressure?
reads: 112 mmHg
